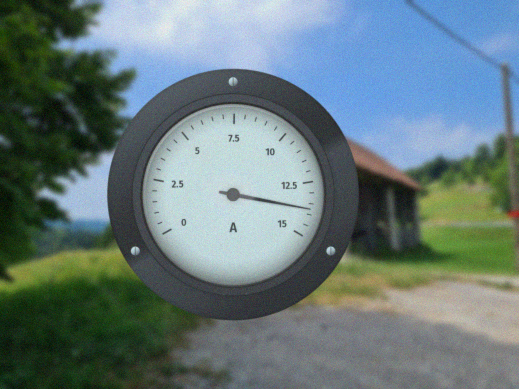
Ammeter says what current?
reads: 13.75 A
